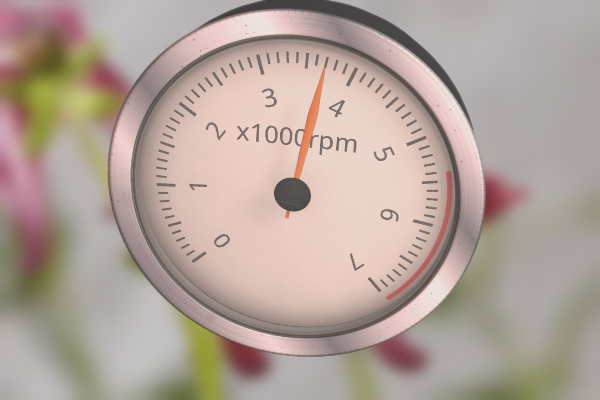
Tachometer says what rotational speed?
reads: 3700 rpm
